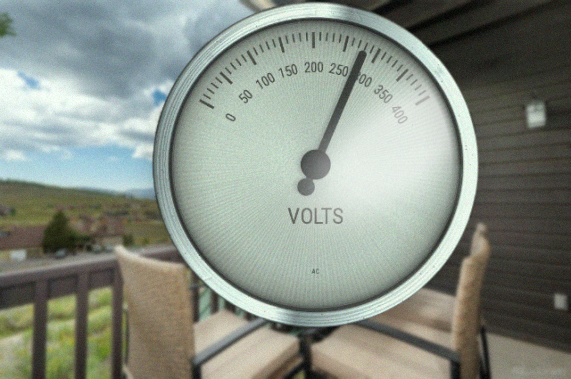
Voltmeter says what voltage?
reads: 280 V
